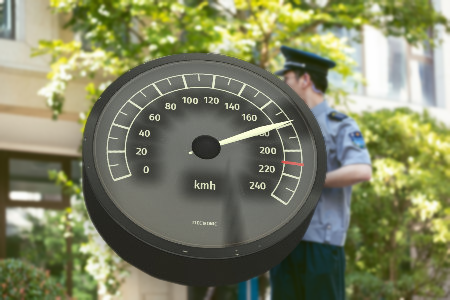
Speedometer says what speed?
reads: 180 km/h
